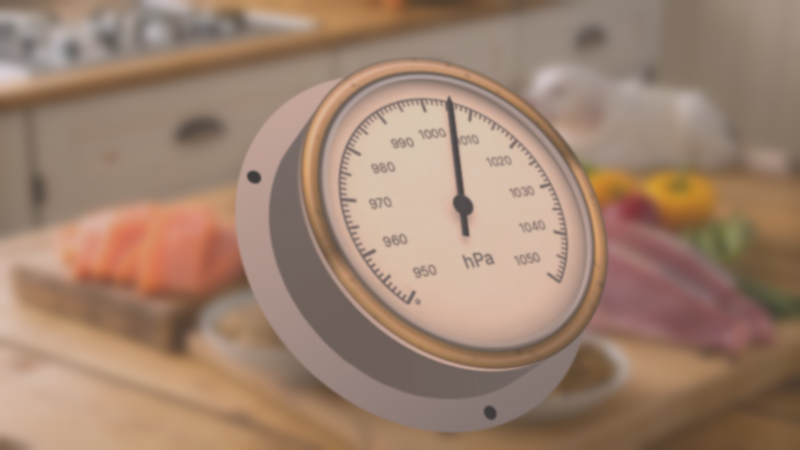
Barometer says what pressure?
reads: 1005 hPa
